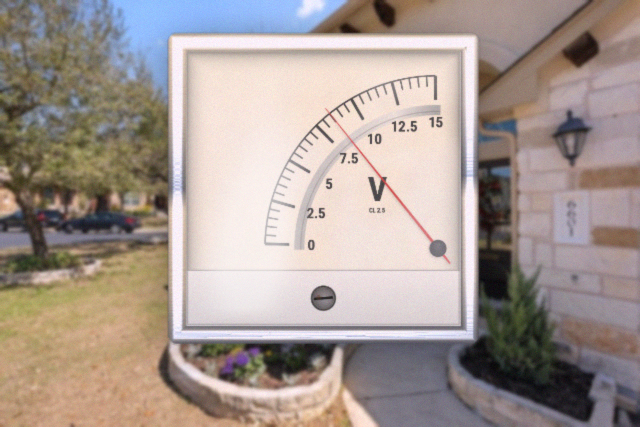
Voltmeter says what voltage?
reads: 8.5 V
